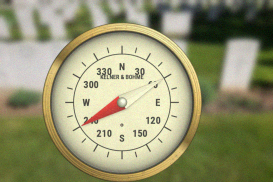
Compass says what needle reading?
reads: 240 °
